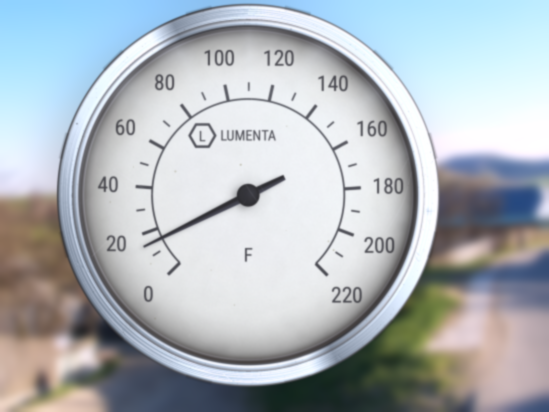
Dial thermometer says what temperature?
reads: 15 °F
